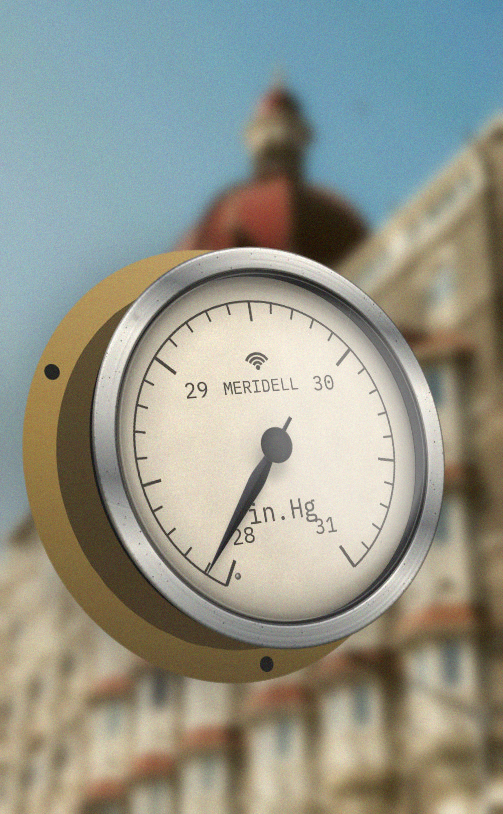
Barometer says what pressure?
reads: 28.1 inHg
